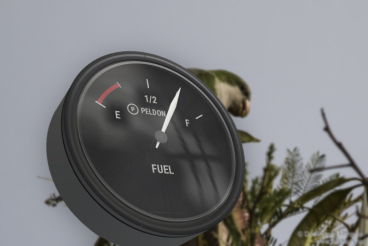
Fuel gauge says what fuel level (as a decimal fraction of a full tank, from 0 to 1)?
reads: 0.75
